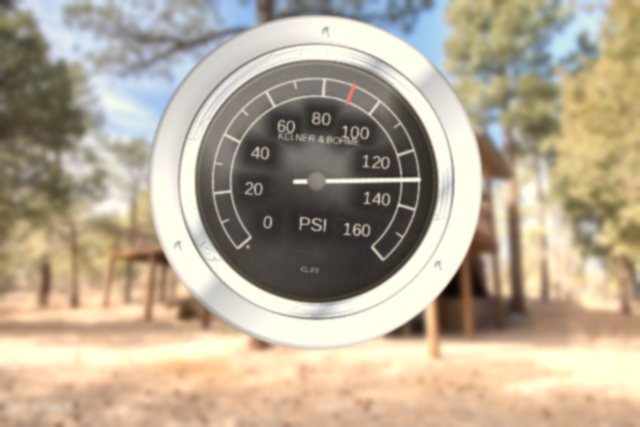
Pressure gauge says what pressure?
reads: 130 psi
